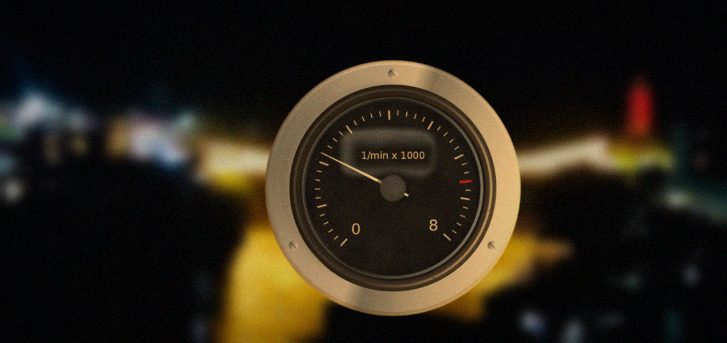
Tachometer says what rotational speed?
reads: 2200 rpm
